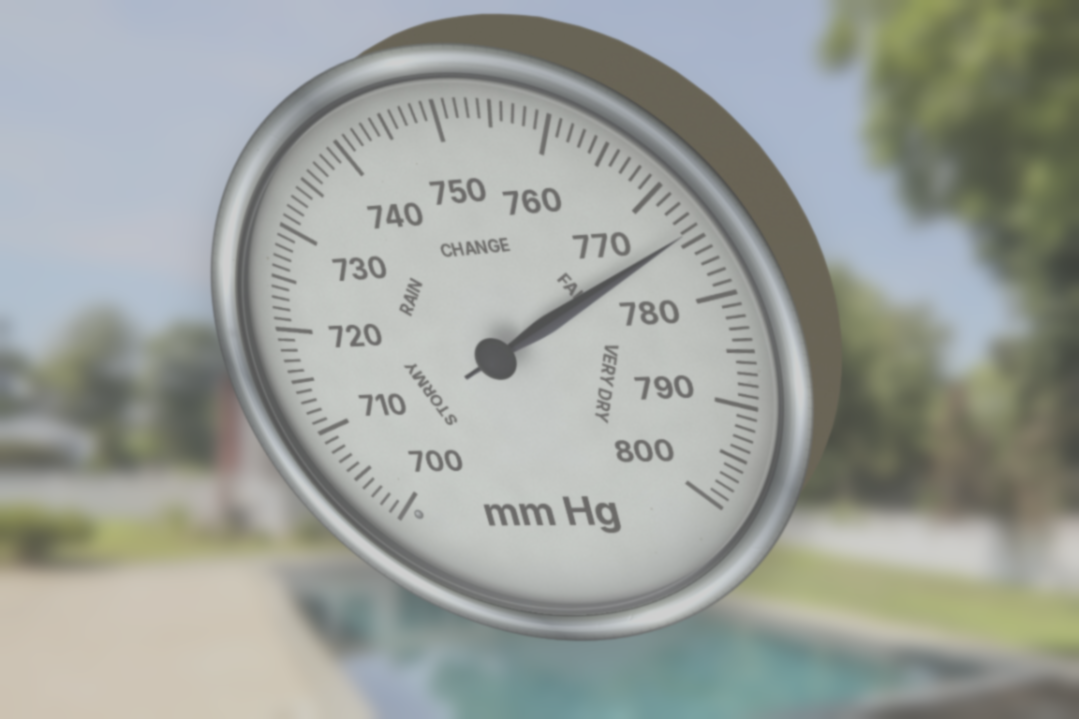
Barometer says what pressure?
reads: 774 mmHg
